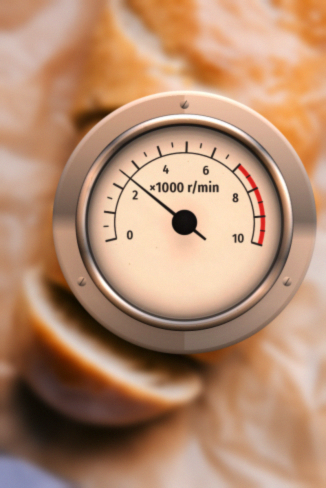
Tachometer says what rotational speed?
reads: 2500 rpm
